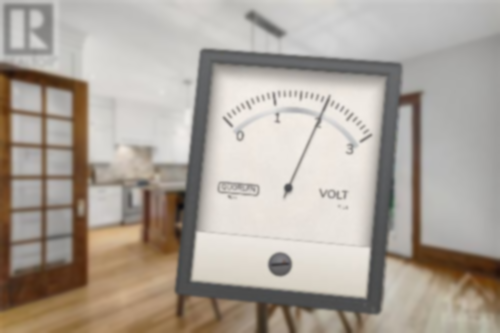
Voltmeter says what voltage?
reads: 2 V
